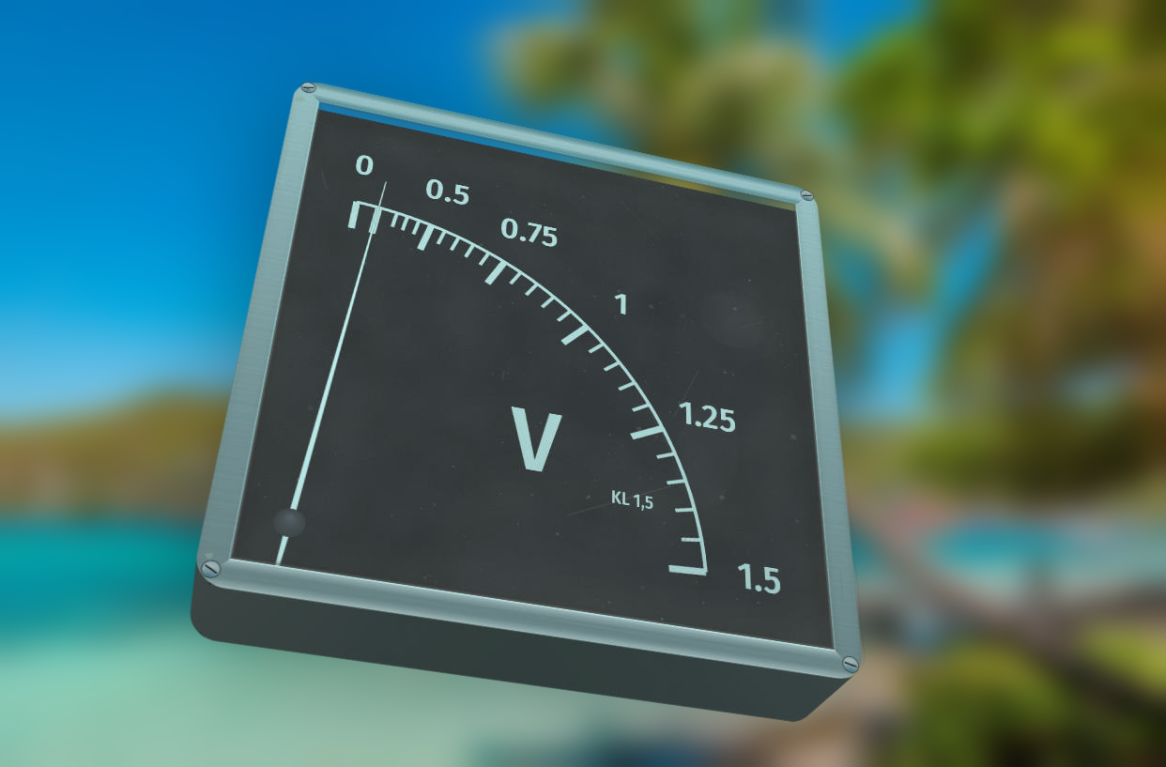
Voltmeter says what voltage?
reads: 0.25 V
